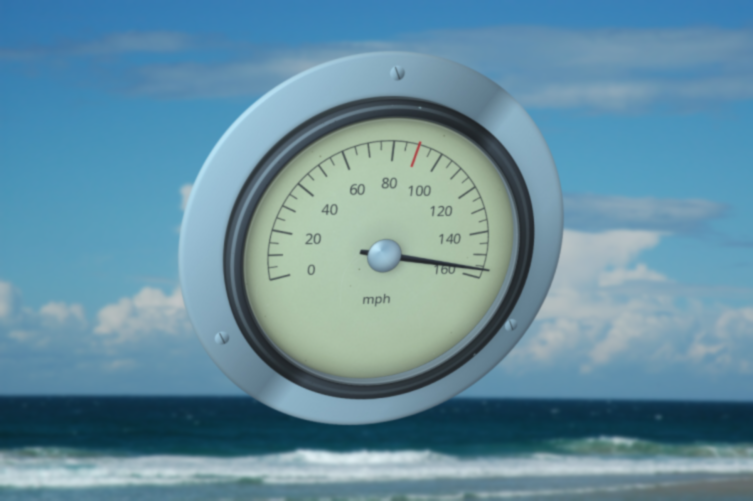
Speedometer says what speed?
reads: 155 mph
